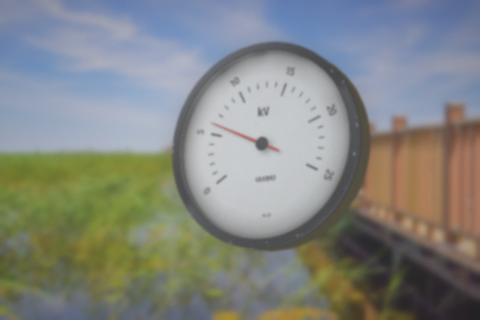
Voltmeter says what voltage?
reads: 6 kV
